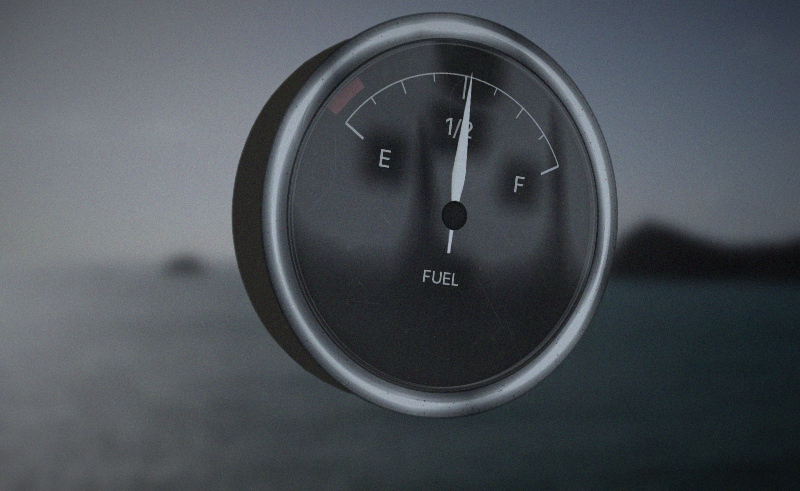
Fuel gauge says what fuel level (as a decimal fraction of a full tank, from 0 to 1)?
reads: 0.5
